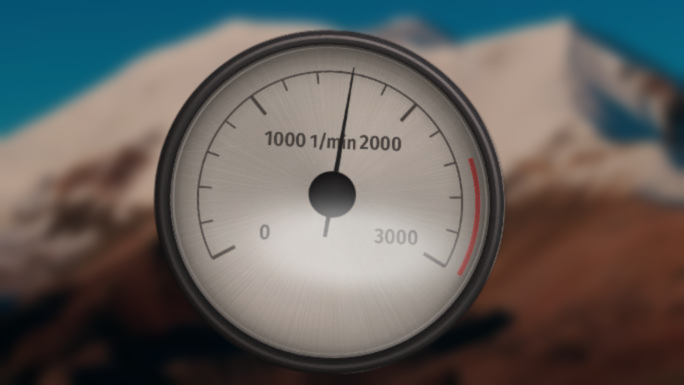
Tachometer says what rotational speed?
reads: 1600 rpm
